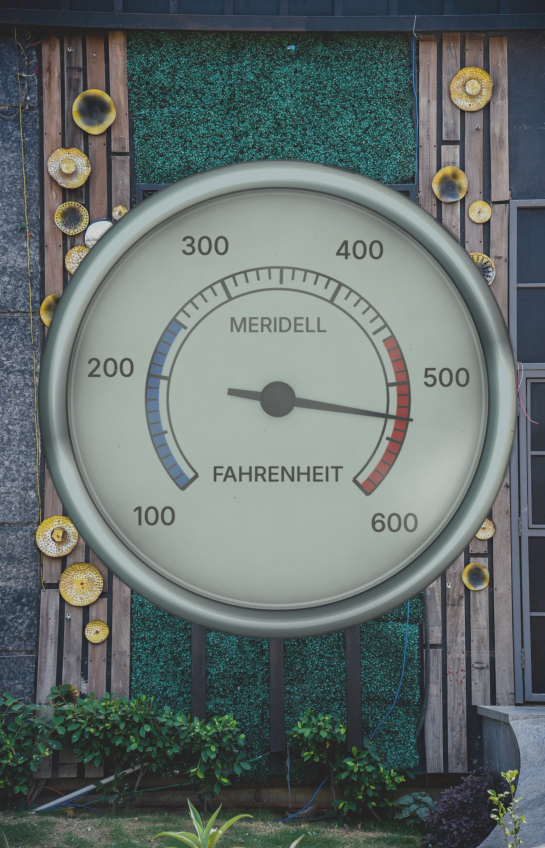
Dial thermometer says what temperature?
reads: 530 °F
